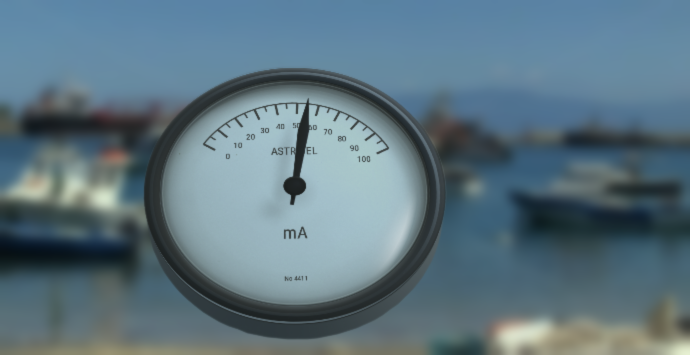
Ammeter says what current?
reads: 55 mA
